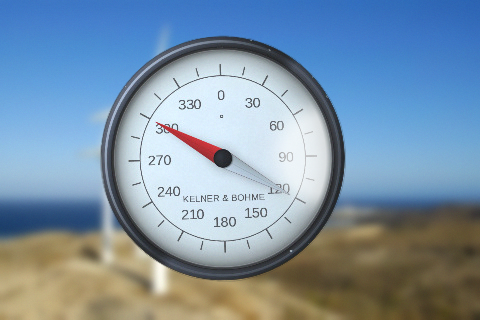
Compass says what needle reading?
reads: 300 °
